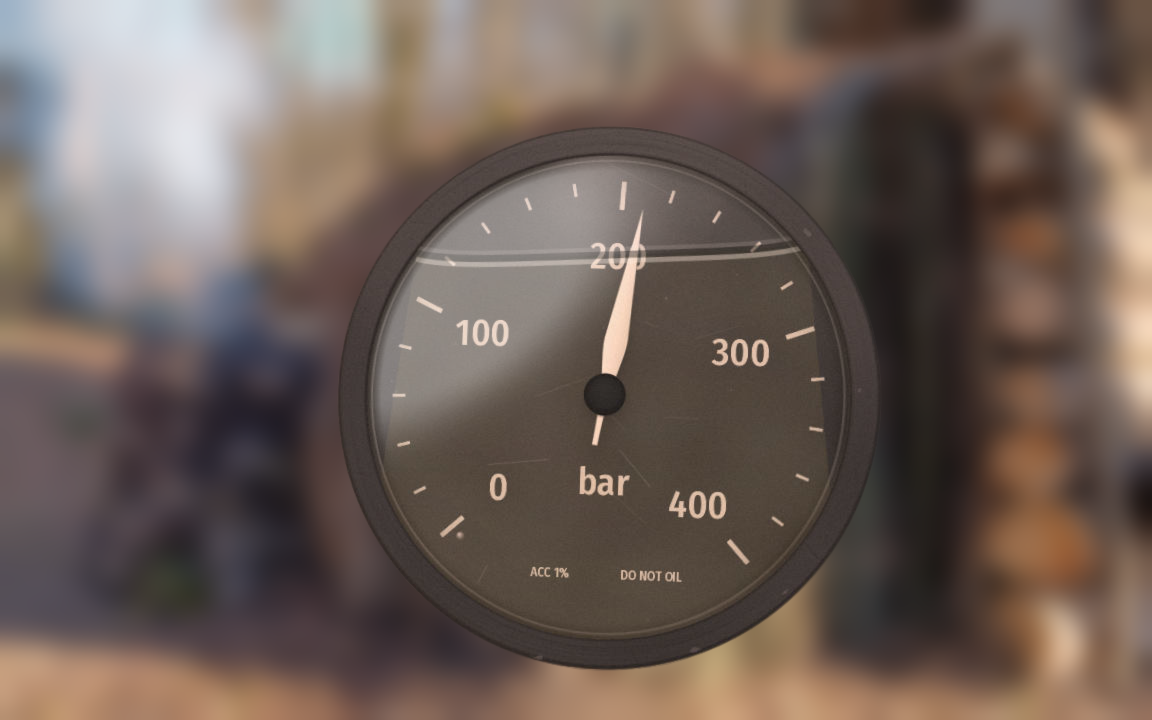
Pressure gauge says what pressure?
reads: 210 bar
